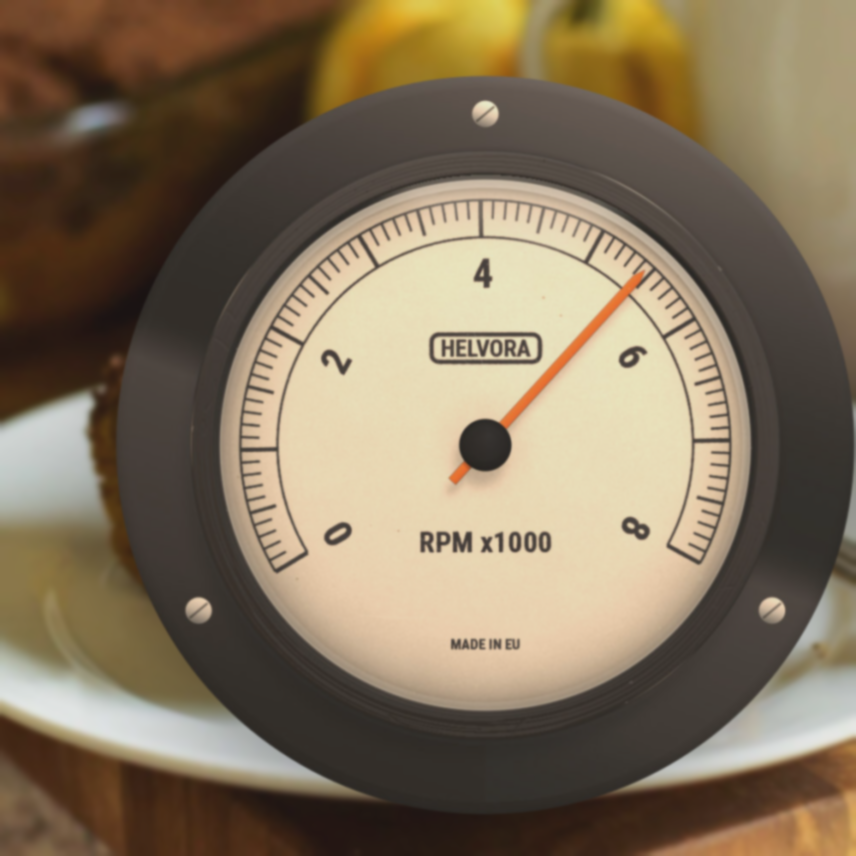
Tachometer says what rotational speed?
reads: 5450 rpm
